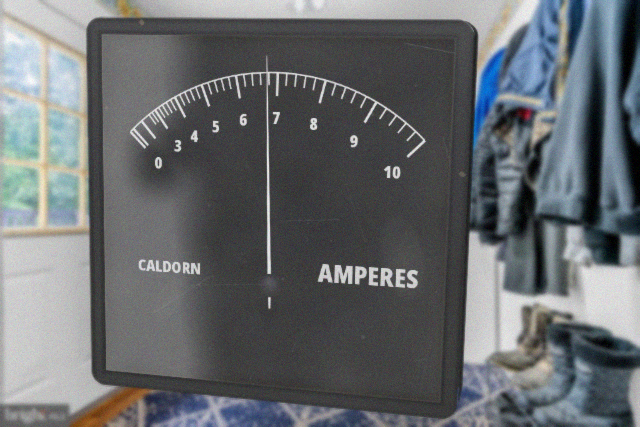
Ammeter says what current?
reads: 6.8 A
